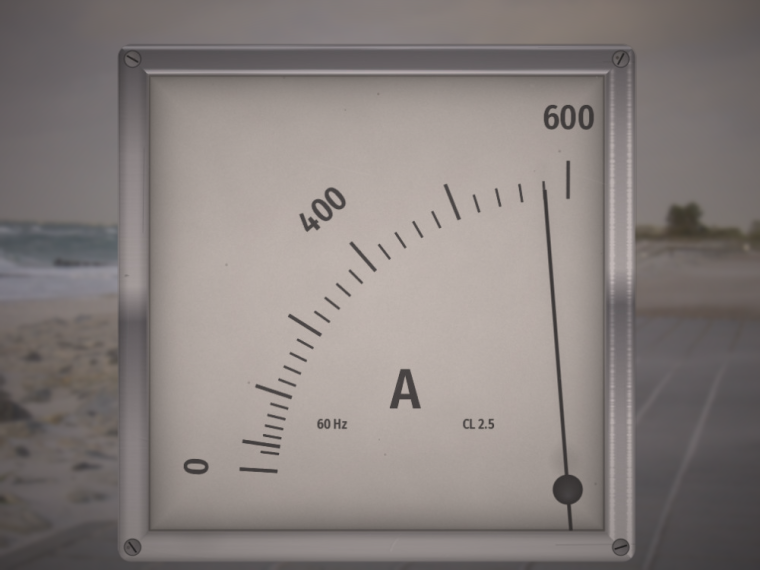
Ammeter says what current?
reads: 580 A
